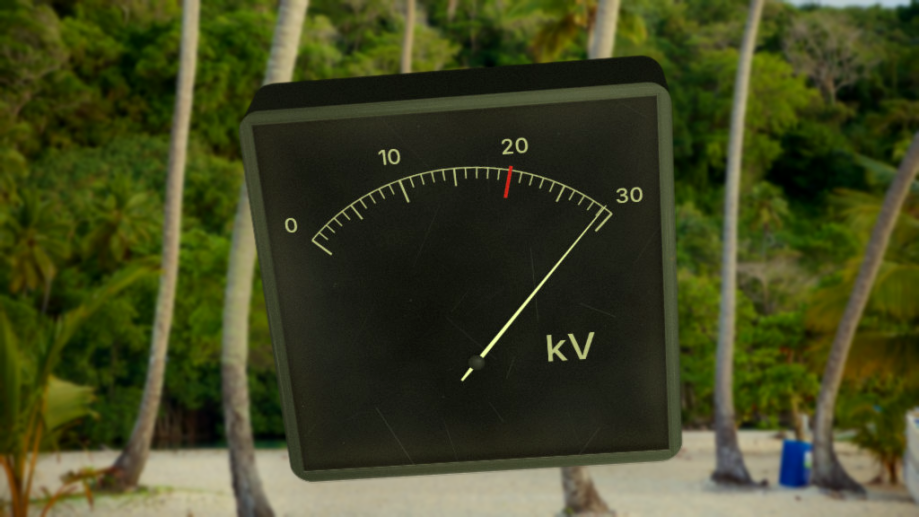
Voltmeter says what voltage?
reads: 29 kV
